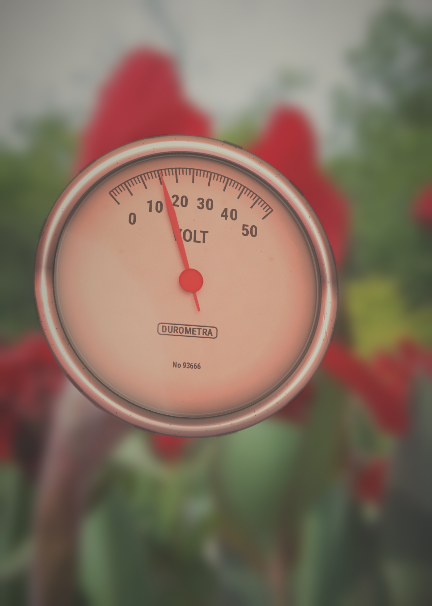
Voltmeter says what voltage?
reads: 15 V
